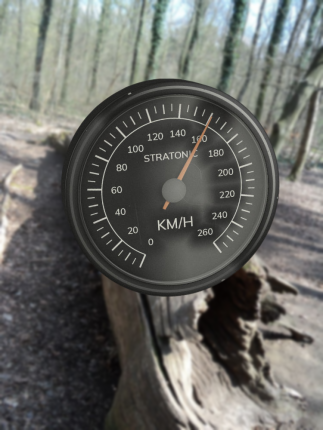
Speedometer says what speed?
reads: 160 km/h
